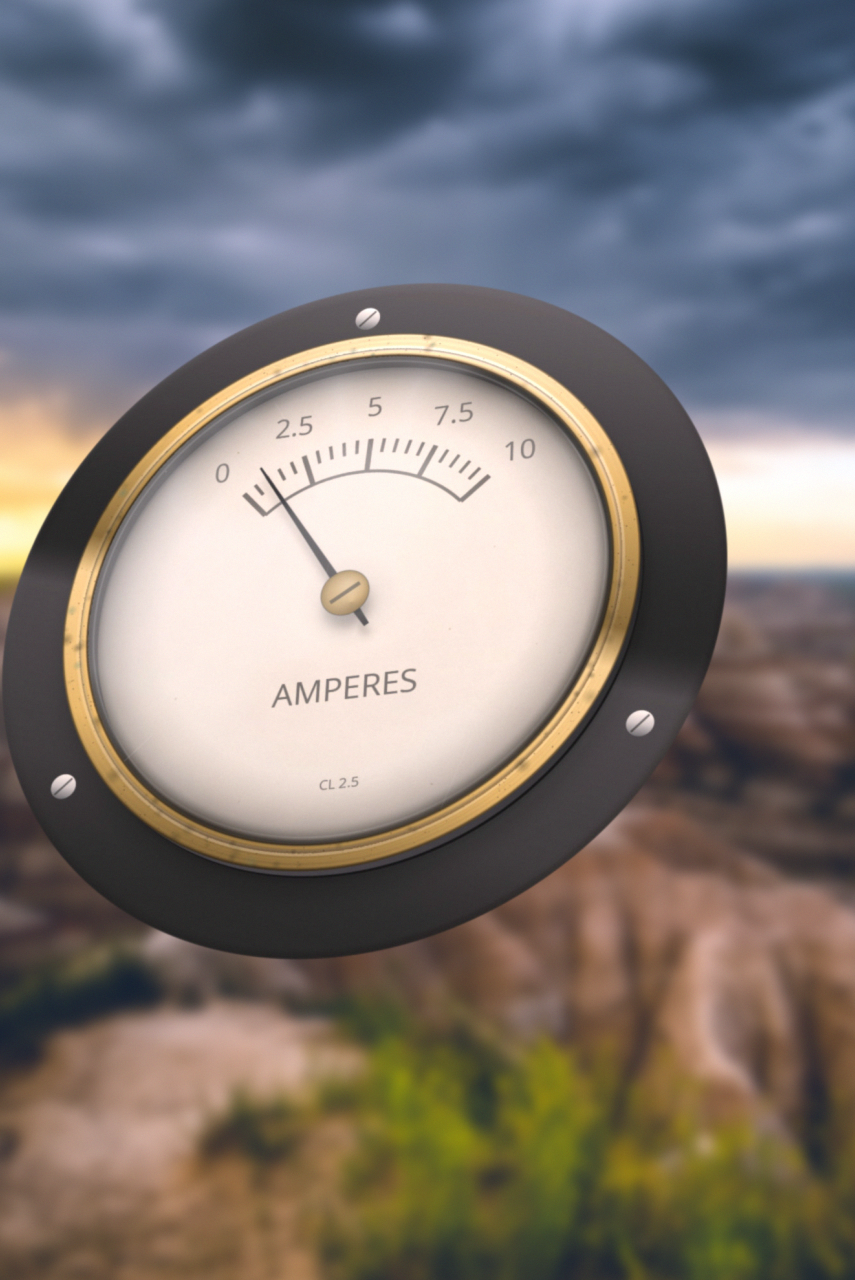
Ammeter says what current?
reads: 1 A
